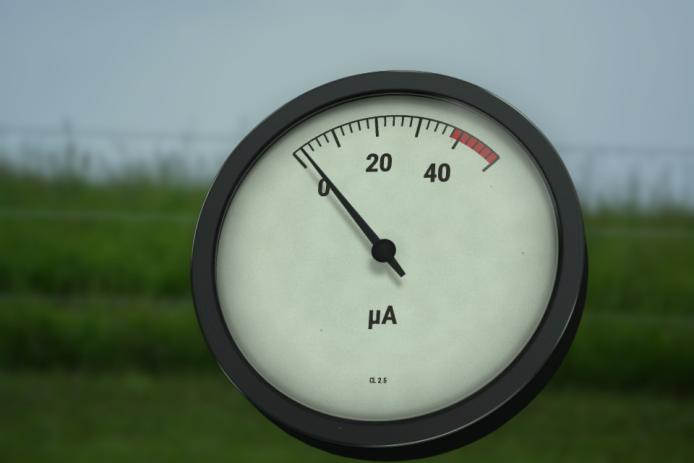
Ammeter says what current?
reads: 2 µA
